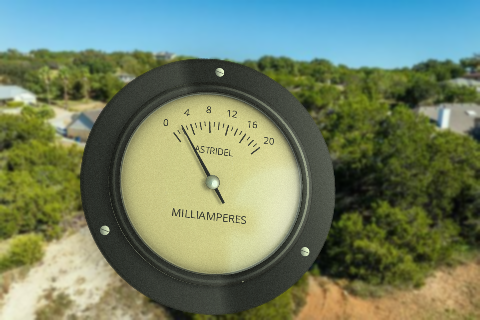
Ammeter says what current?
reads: 2 mA
